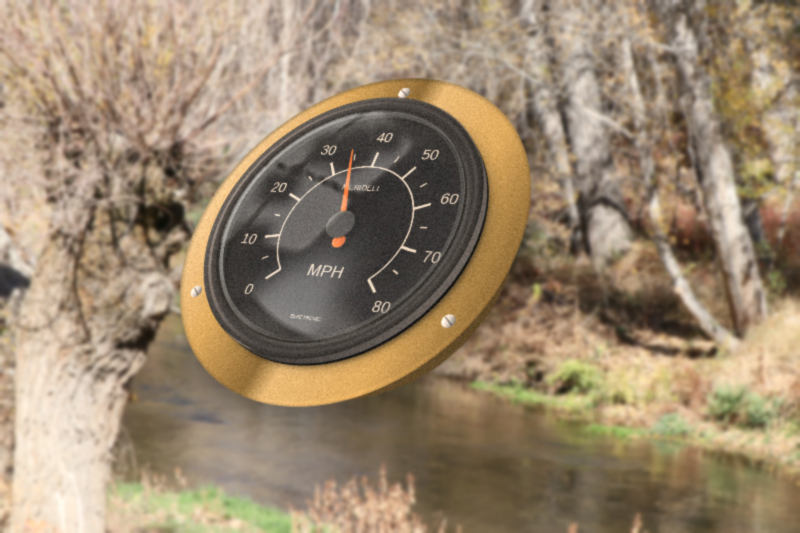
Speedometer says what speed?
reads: 35 mph
